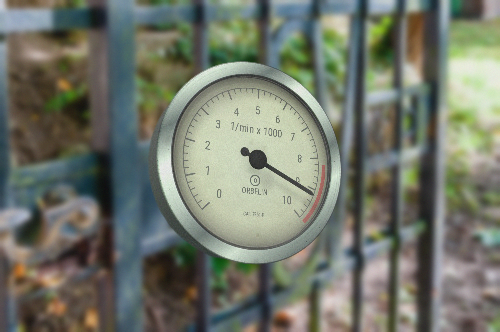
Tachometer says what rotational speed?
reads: 9200 rpm
